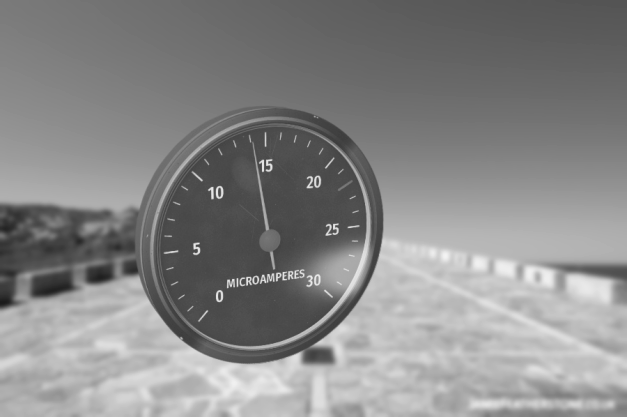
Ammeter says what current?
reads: 14 µA
